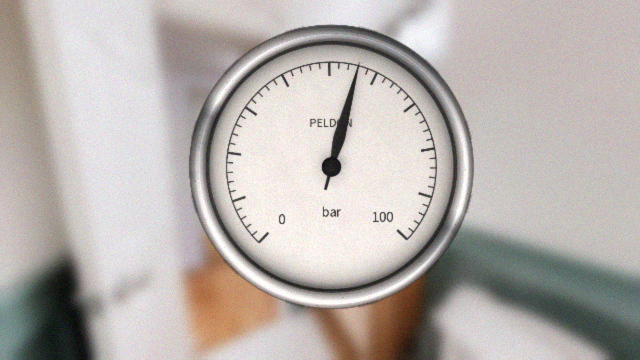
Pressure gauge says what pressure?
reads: 56 bar
